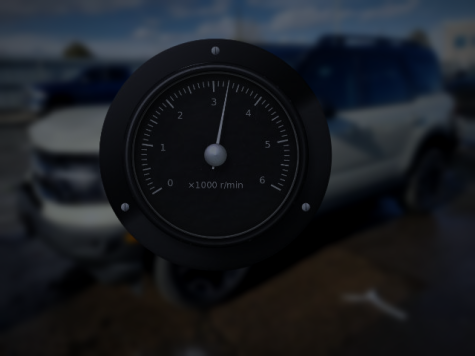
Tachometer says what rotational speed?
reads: 3300 rpm
